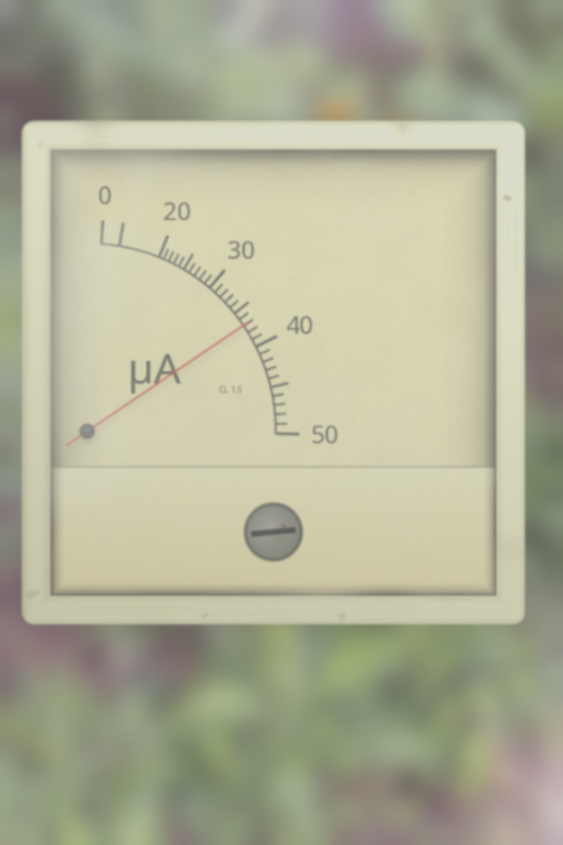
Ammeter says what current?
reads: 37 µA
